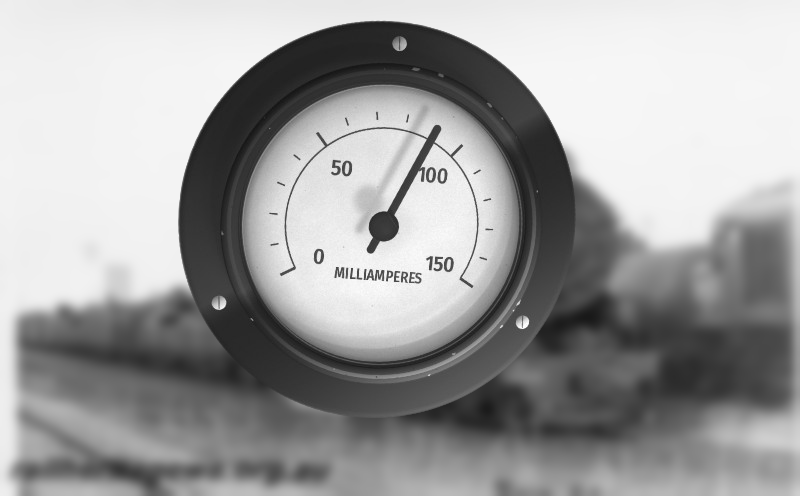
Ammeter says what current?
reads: 90 mA
